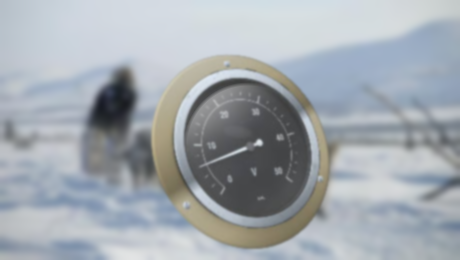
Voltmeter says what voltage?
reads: 6 V
